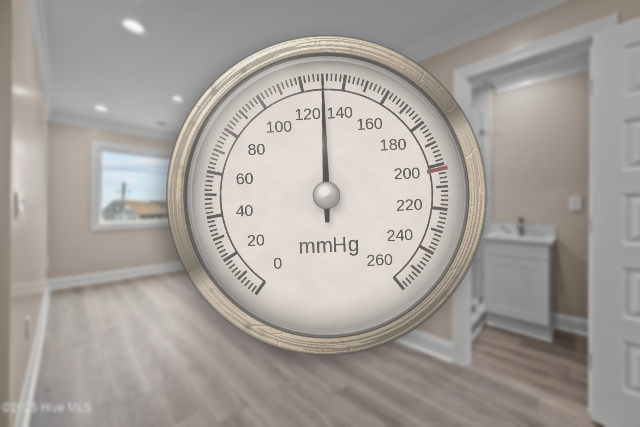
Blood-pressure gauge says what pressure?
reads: 130 mmHg
